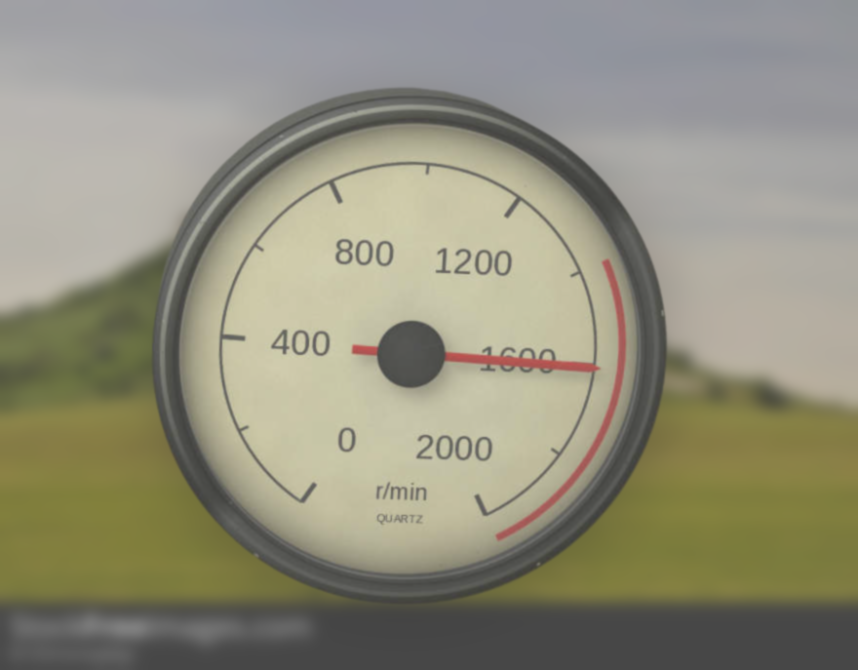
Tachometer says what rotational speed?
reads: 1600 rpm
